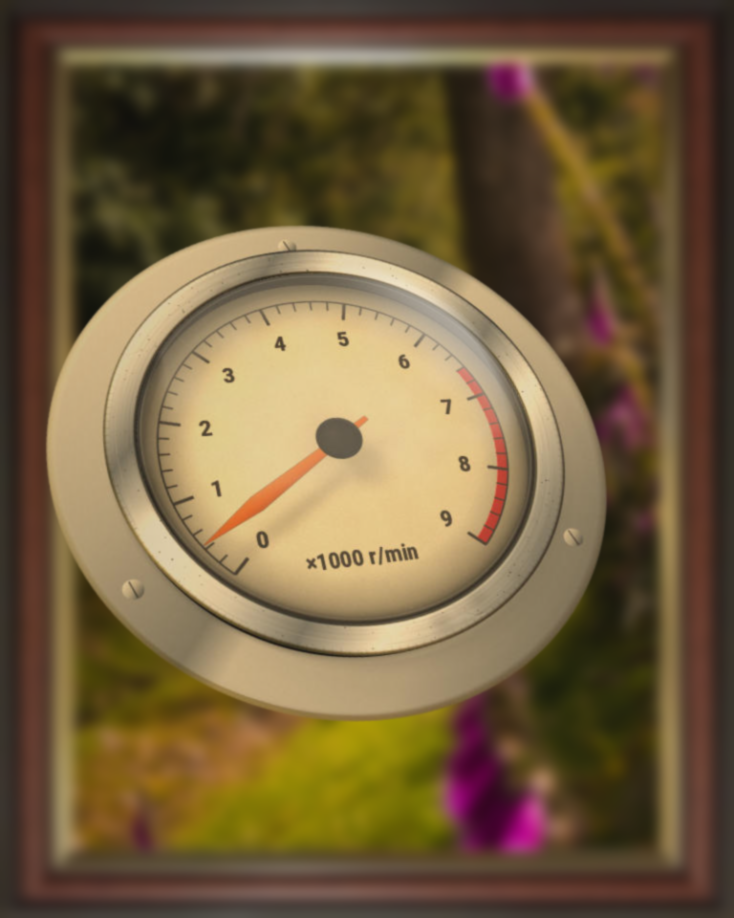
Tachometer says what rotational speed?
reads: 400 rpm
